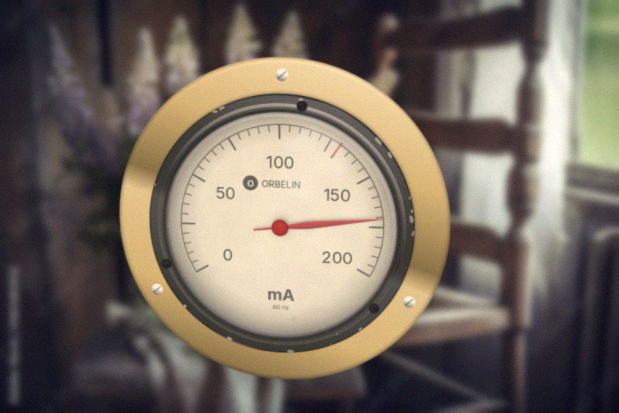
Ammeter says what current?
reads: 170 mA
